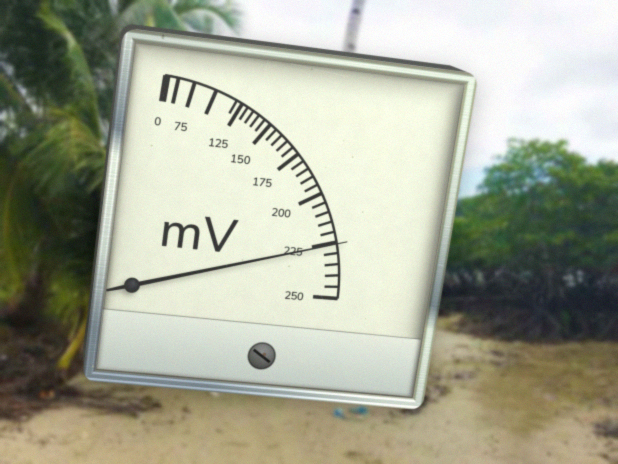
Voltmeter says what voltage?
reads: 225 mV
